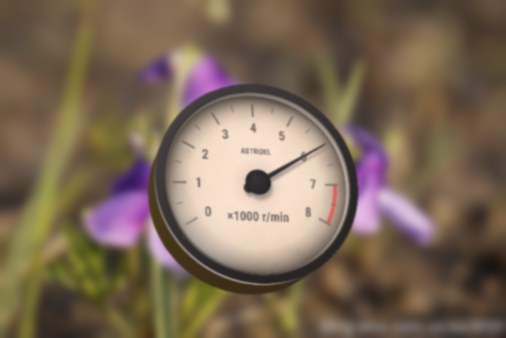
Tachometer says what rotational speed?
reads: 6000 rpm
